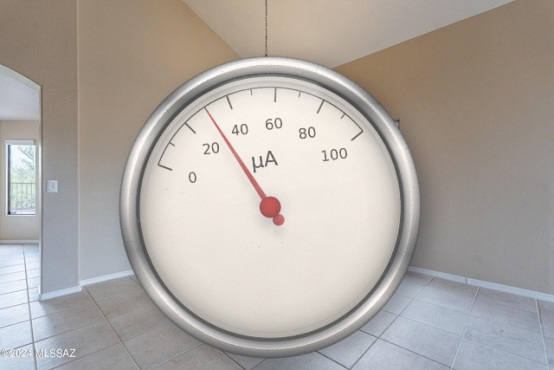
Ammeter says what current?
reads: 30 µA
